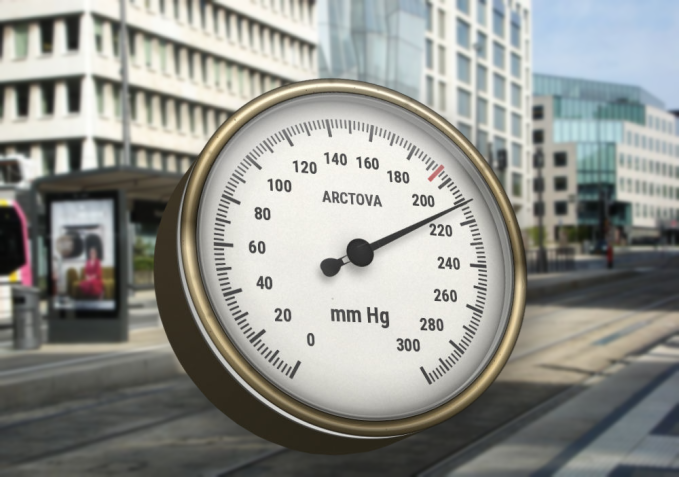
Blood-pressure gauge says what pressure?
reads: 212 mmHg
